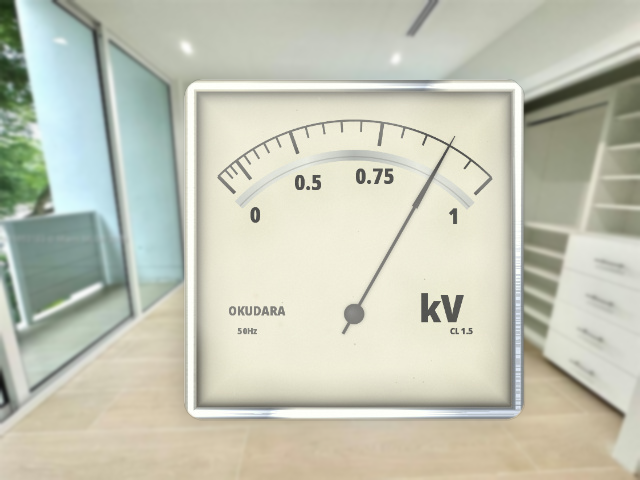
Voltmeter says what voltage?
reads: 0.9 kV
